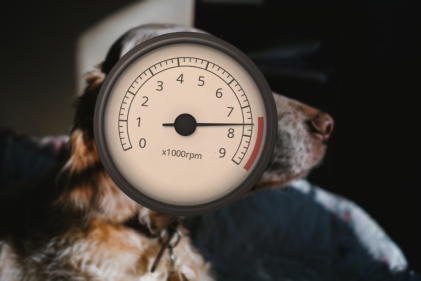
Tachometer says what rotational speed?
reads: 7600 rpm
